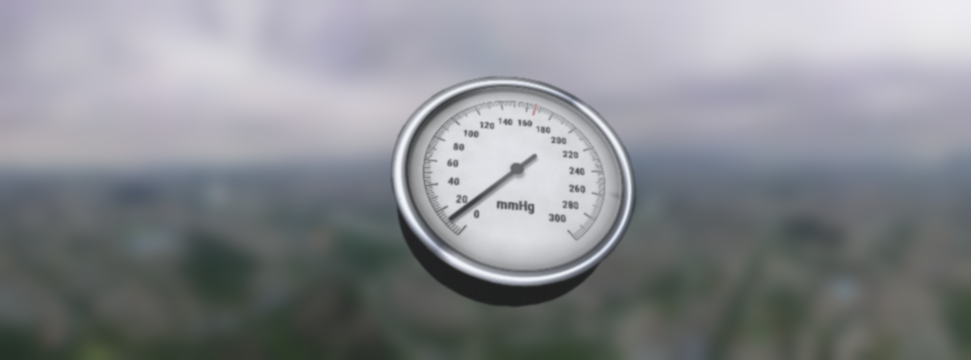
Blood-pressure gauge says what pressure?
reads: 10 mmHg
